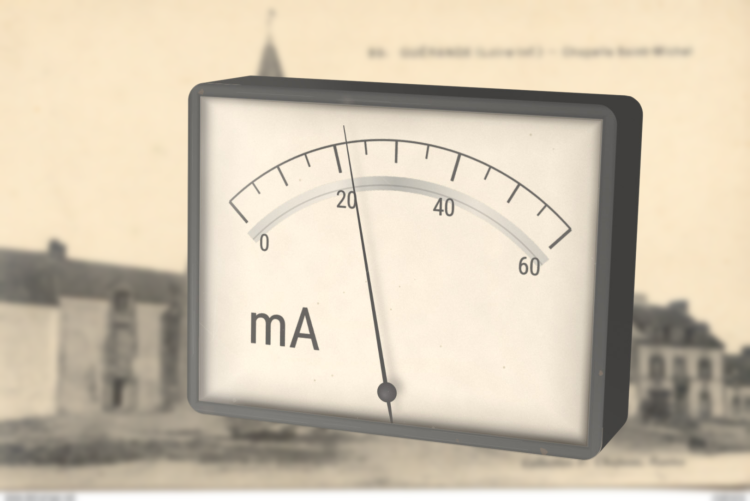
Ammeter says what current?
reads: 22.5 mA
